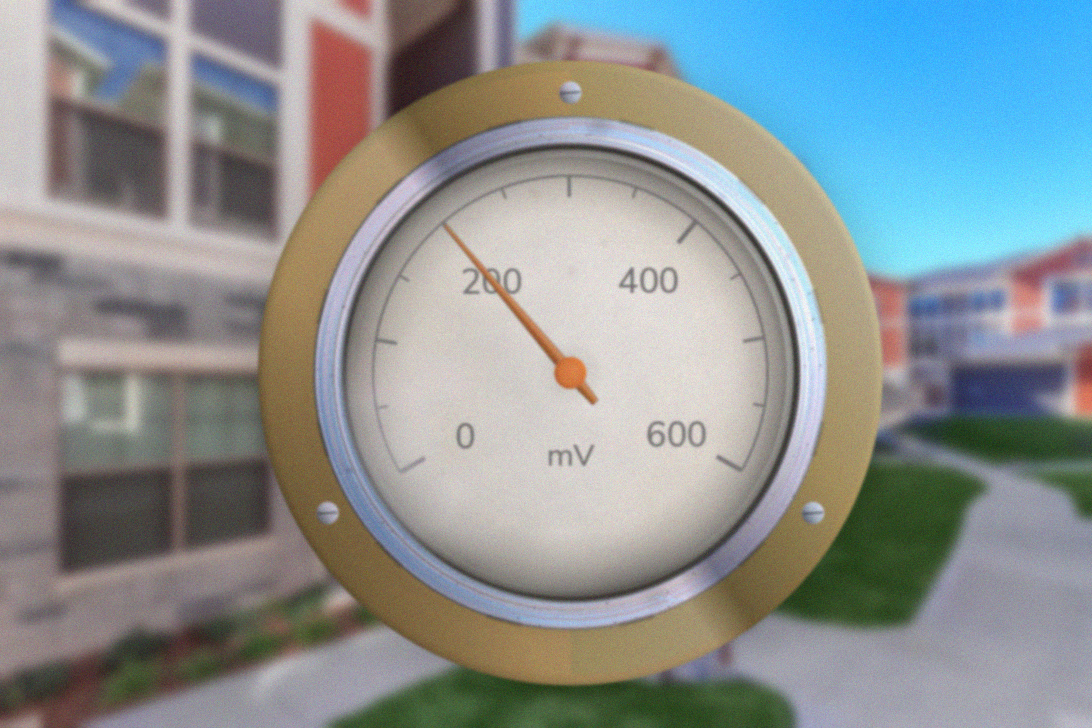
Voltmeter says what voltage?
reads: 200 mV
